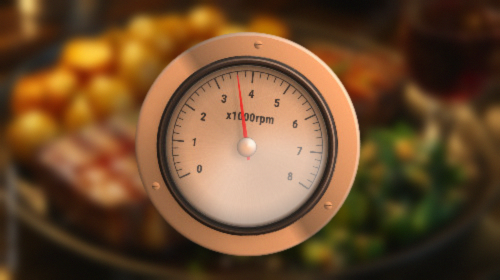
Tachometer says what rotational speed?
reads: 3600 rpm
